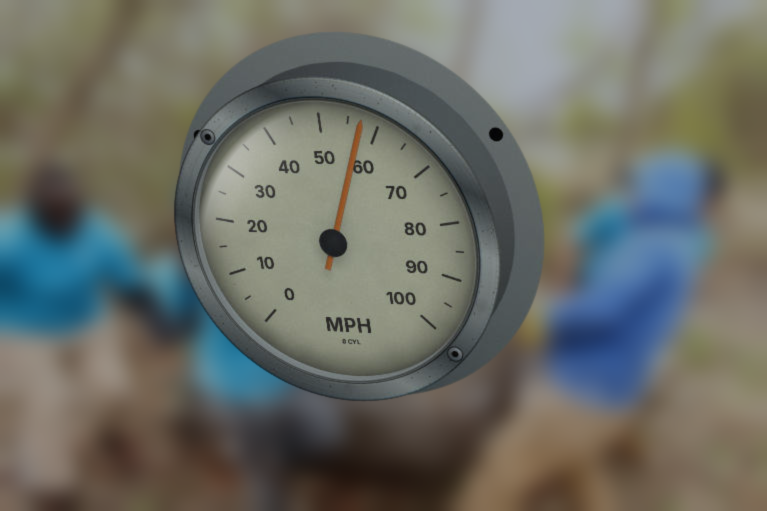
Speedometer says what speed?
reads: 57.5 mph
